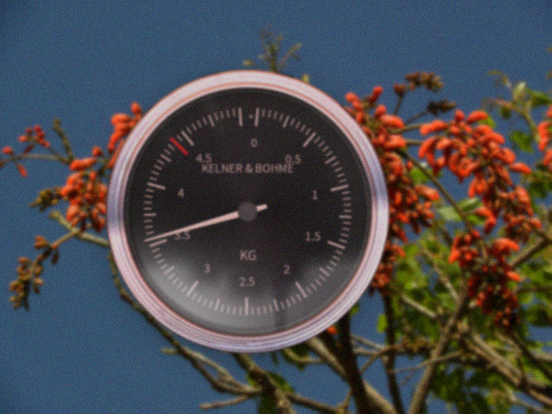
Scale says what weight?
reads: 3.55 kg
